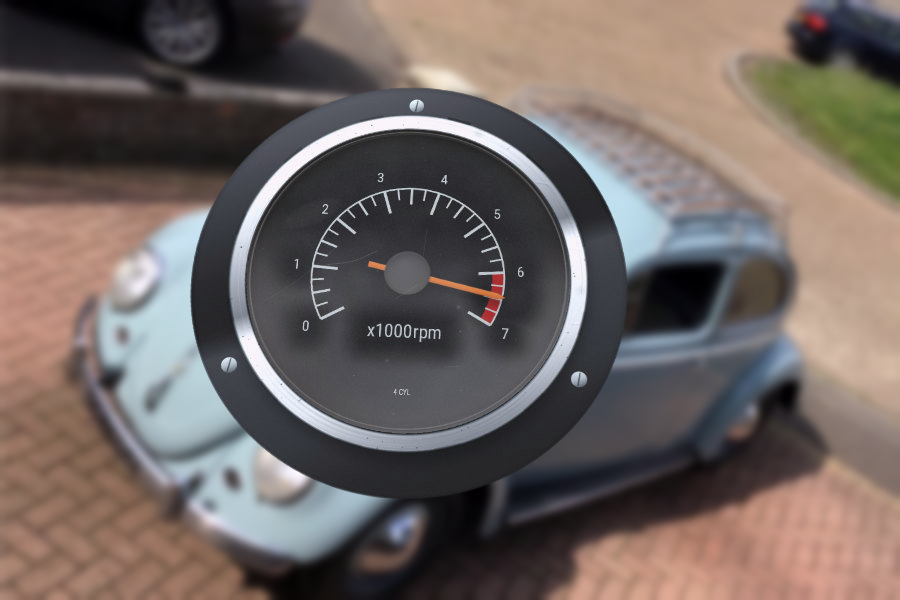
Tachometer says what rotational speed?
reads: 6500 rpm
